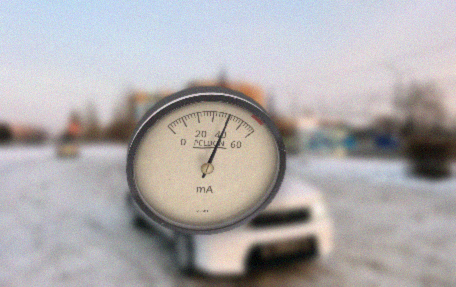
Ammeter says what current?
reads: 40 mA
